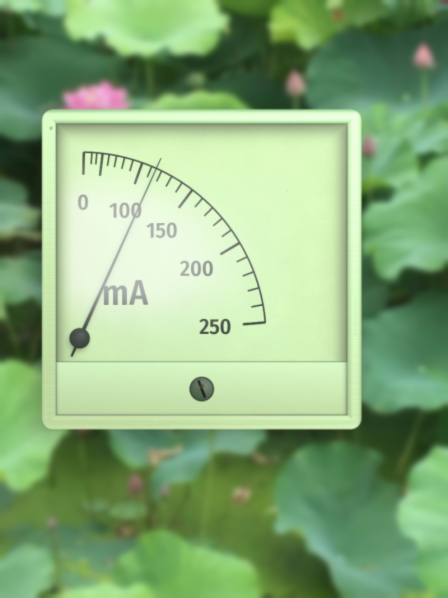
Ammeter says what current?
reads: 115 mA
